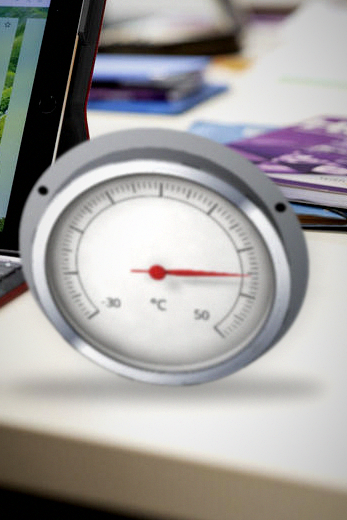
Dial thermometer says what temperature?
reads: 35 °C
